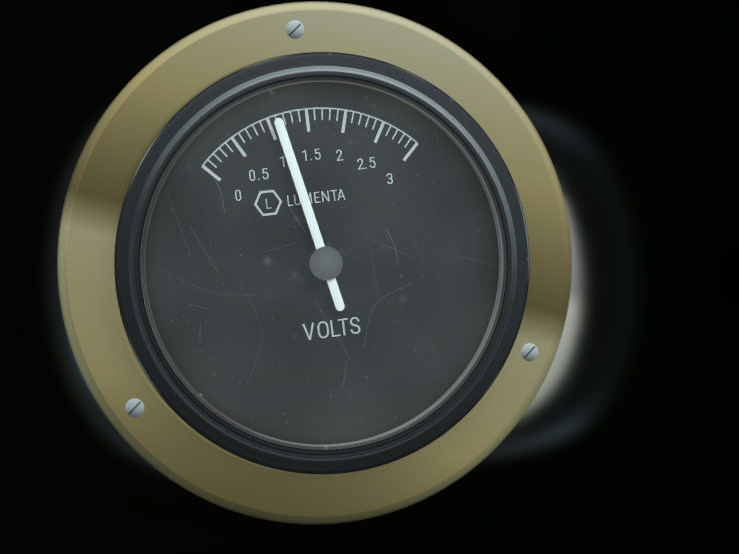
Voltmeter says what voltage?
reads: 1.1 V
